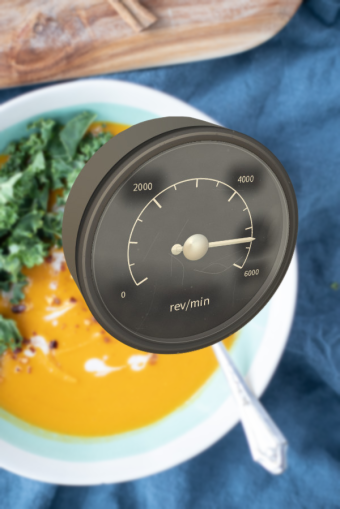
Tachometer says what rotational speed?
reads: 5250 rpm
